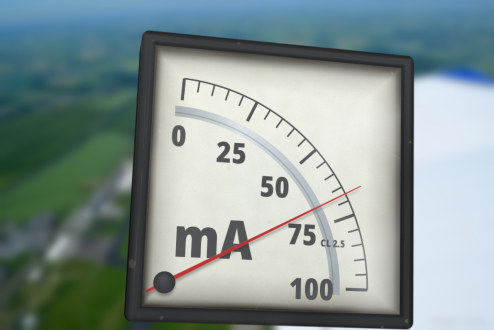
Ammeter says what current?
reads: 67.5 mA
